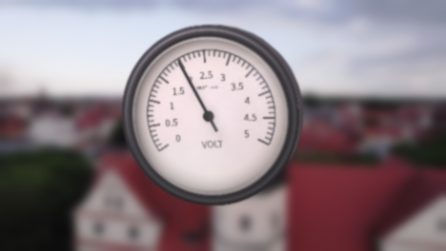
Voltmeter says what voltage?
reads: 2 V
